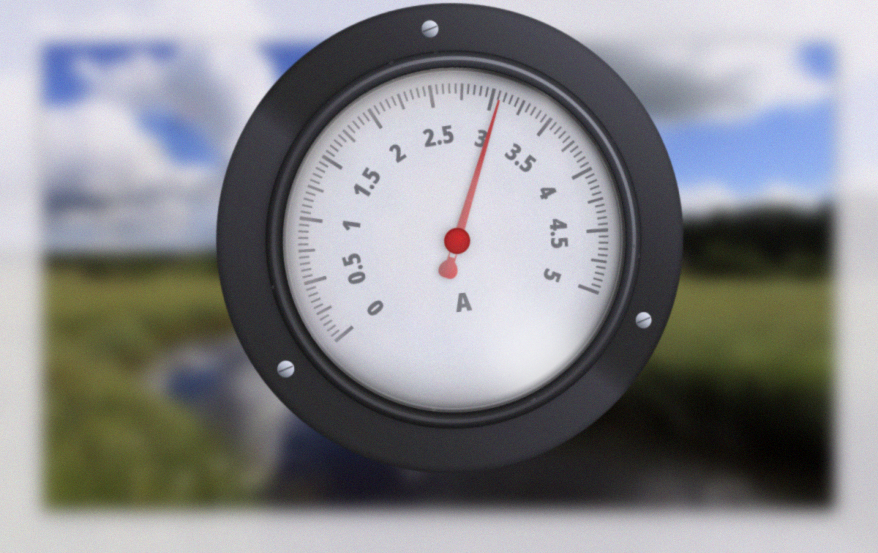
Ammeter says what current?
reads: 3.05 A
